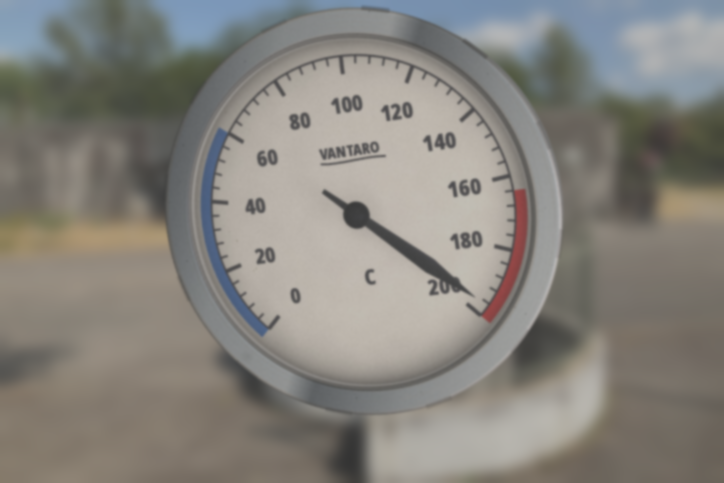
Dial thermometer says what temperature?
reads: 196 °C
